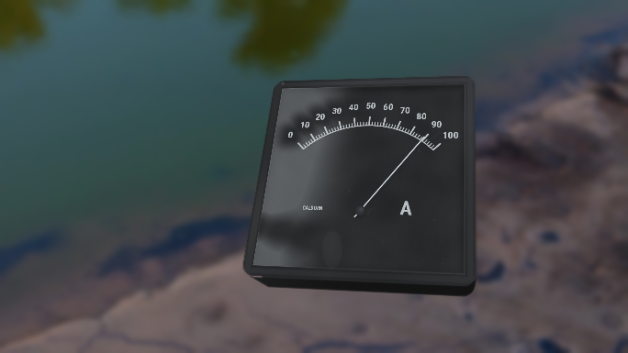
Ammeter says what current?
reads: 90 A
